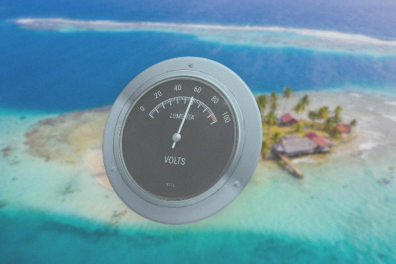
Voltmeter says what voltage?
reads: 60 V
